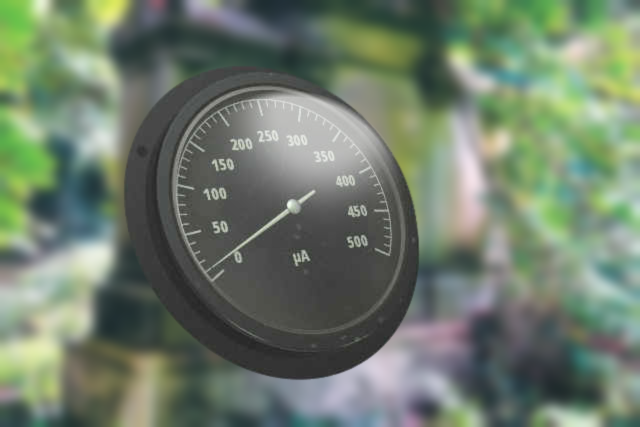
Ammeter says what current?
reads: 10 µA
